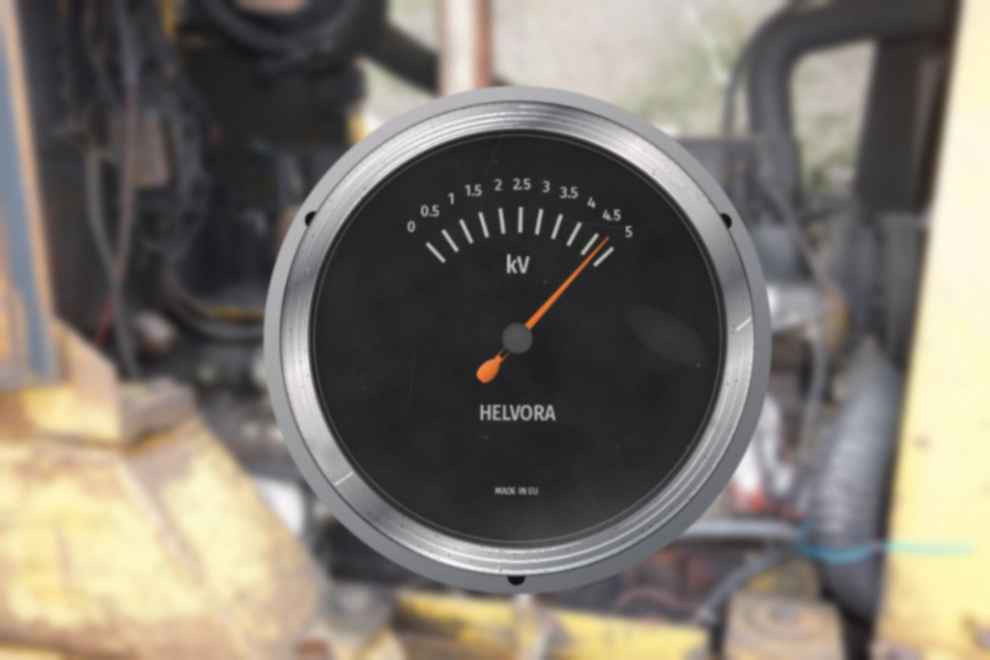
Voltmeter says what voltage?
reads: 4.75 kV
